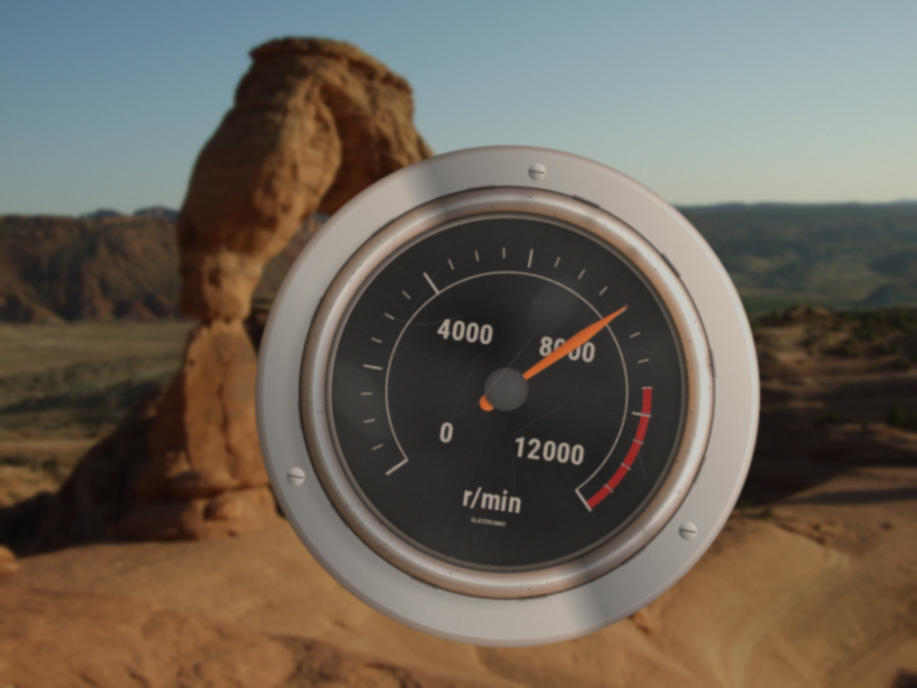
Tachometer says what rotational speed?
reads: 8000 rpm
